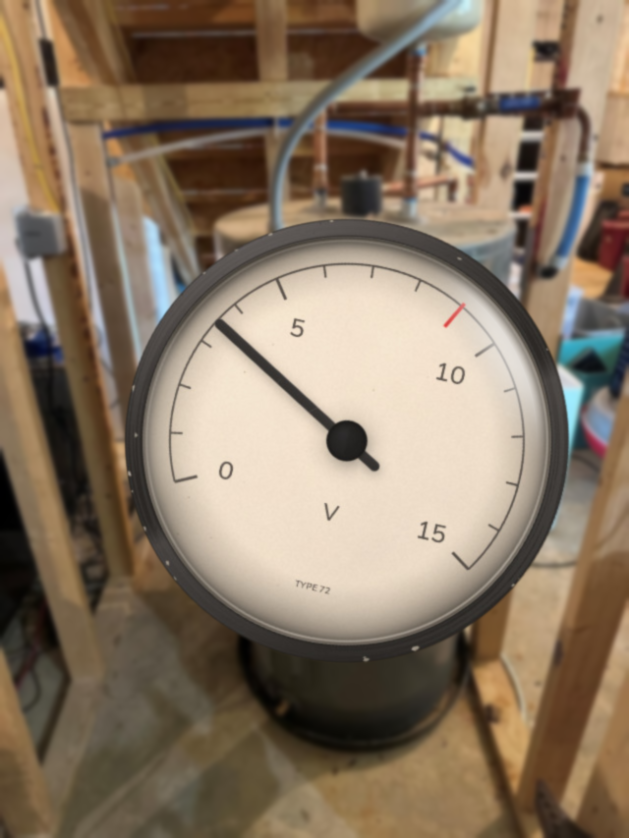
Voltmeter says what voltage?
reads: 3.5 V
